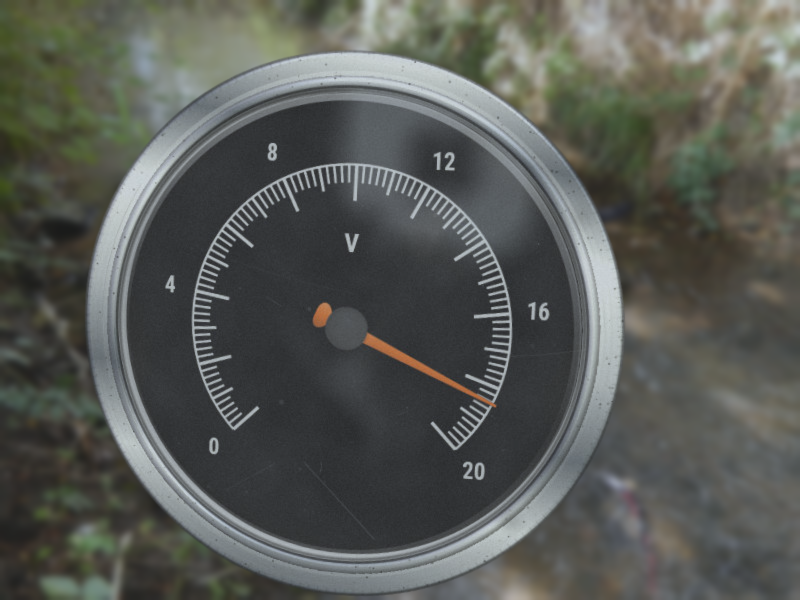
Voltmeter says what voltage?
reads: 18.4 V
